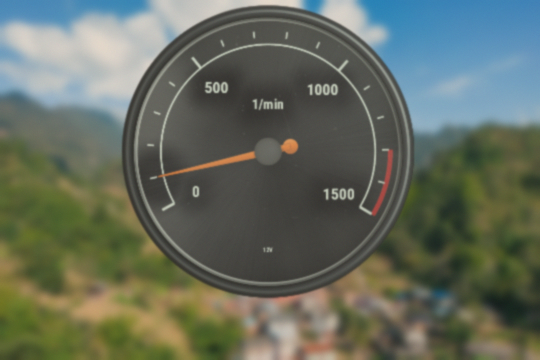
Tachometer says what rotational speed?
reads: 100 rpm
